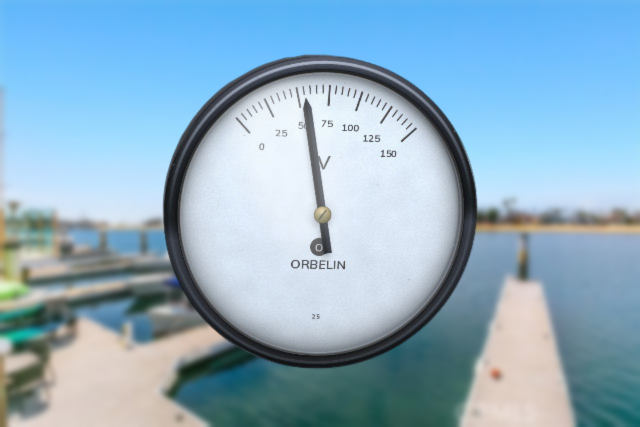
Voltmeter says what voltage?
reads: 55 V
